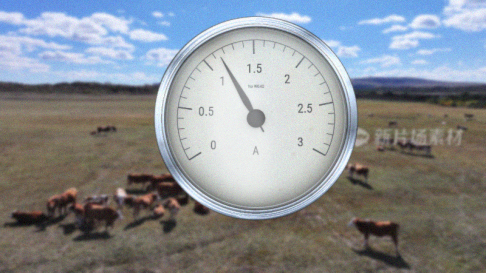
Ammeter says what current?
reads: 1.15 A
